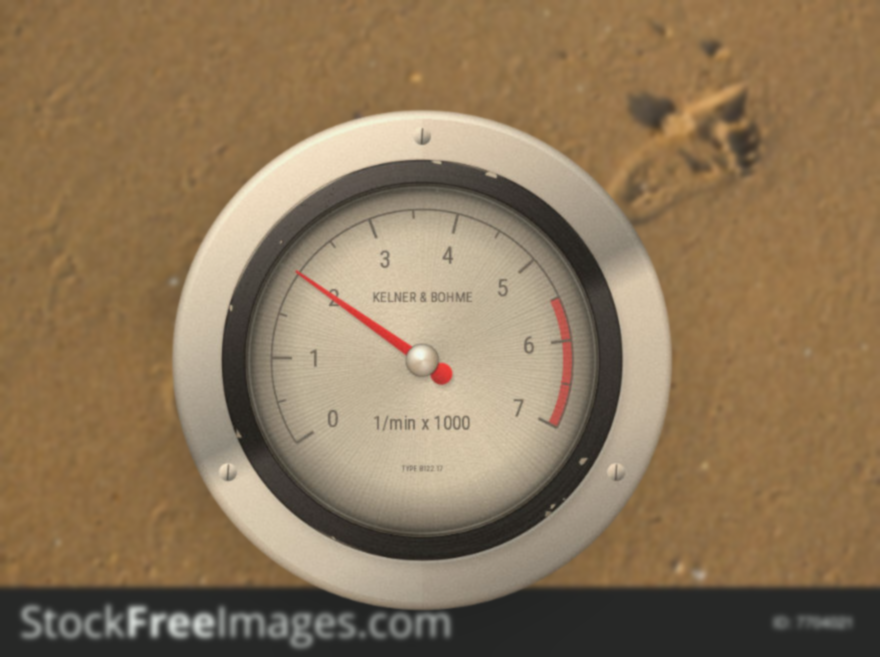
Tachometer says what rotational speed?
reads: 2000 rpm
